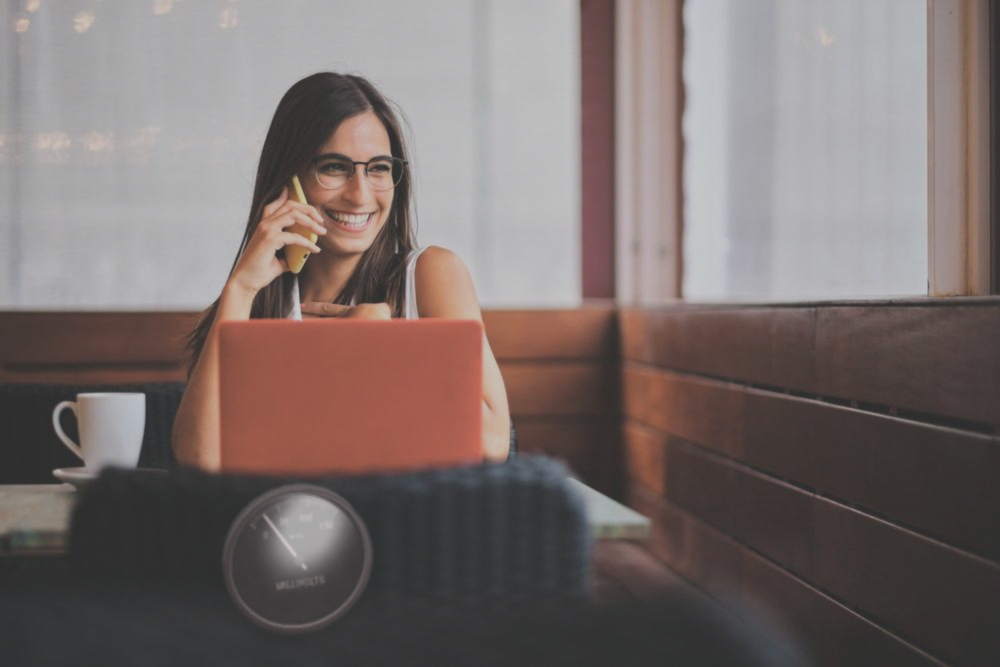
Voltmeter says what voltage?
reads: 25 mV
